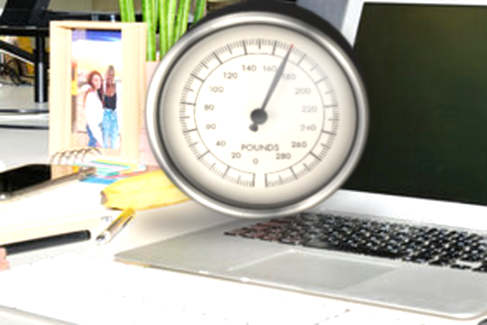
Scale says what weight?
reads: 170 lb
